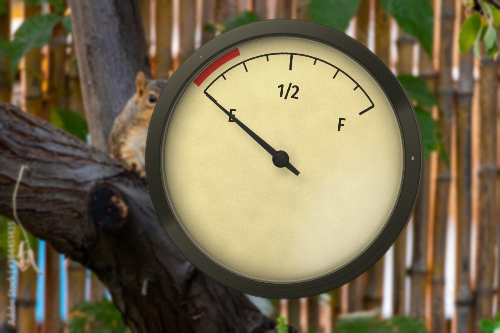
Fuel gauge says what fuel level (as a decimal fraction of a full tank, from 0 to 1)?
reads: 0
